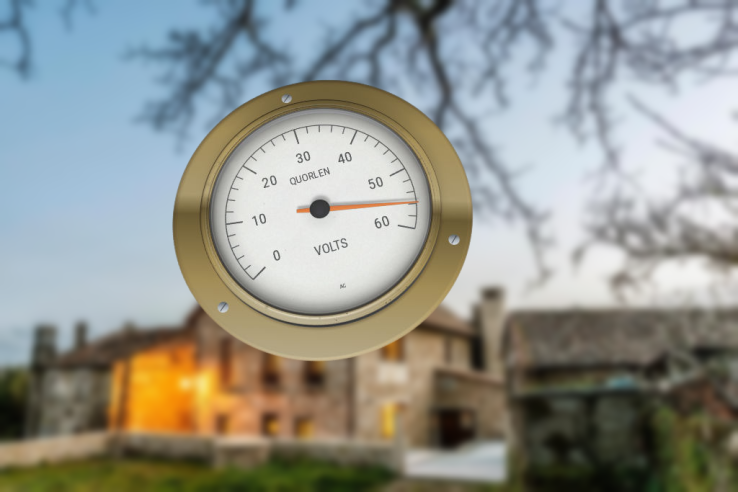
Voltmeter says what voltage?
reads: 56 V
